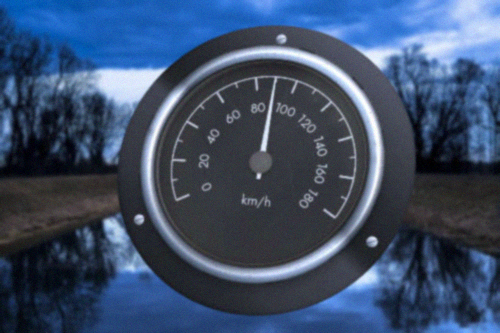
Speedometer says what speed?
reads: 90 km/h
